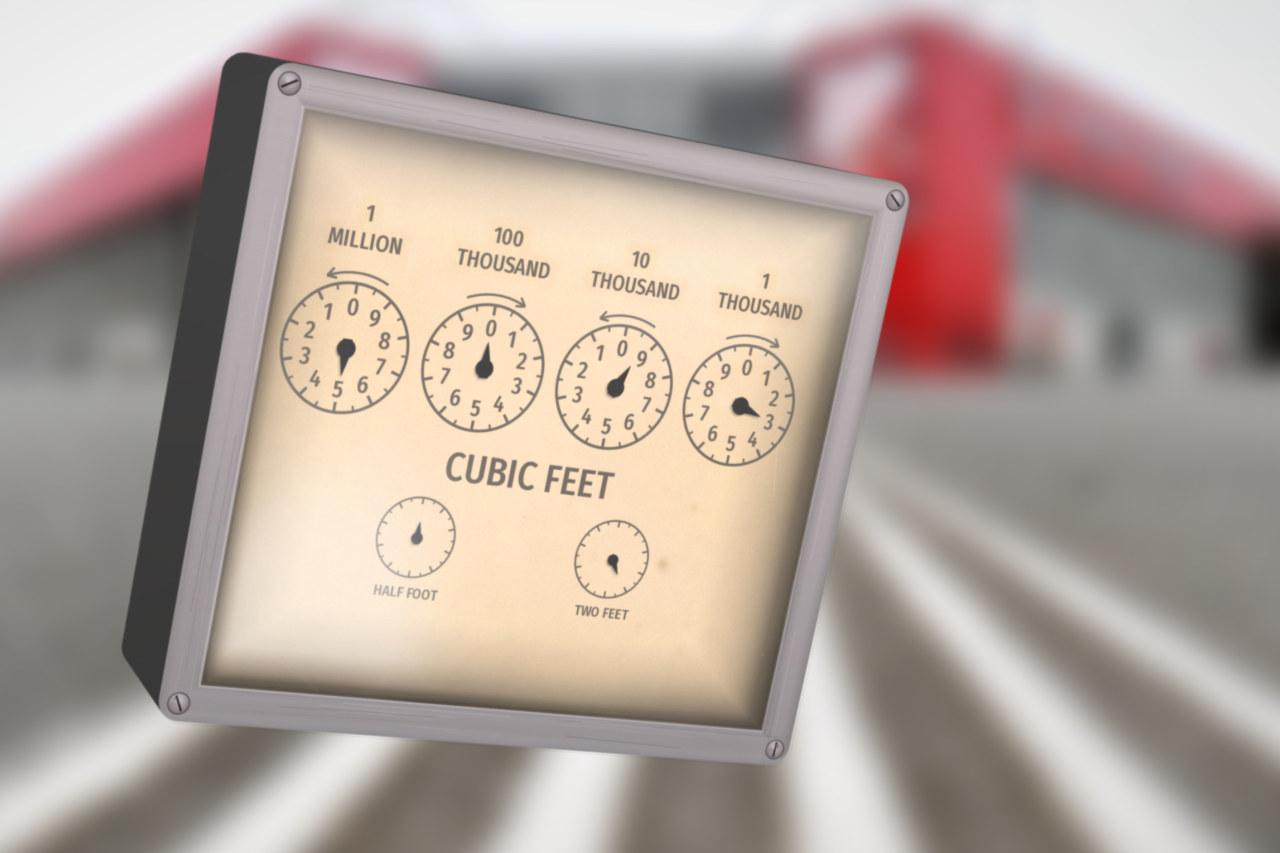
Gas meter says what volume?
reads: 499300 ft³
